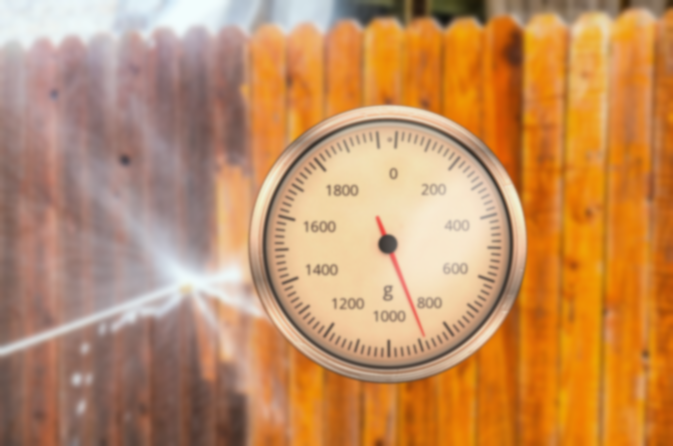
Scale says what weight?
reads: 880 g
